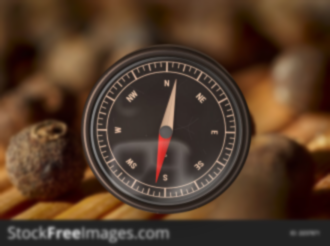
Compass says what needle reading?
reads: 190 °
